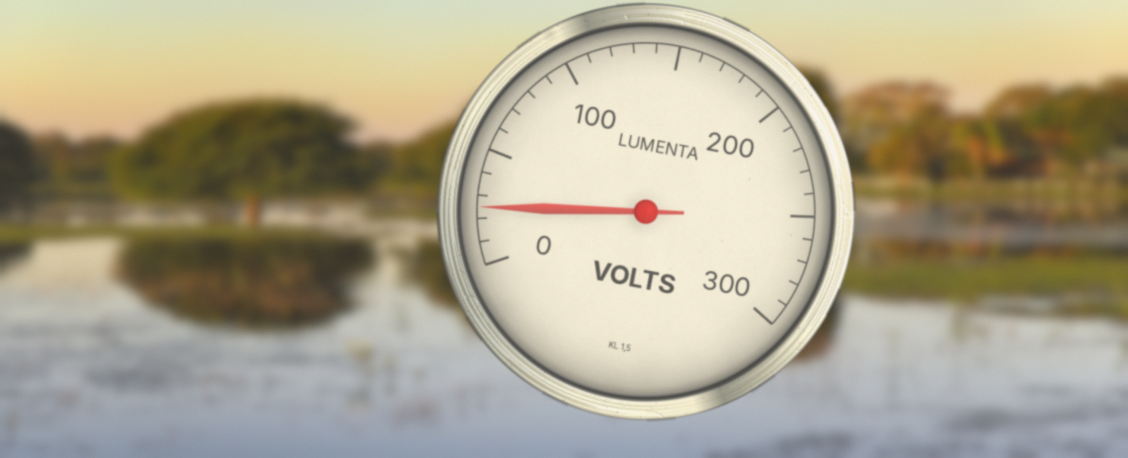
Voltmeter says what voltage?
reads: 25 V
